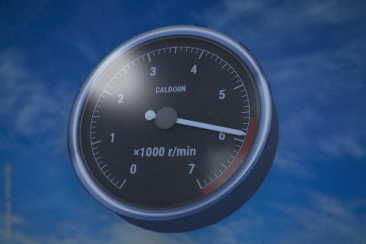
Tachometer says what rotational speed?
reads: 5900 rpm
